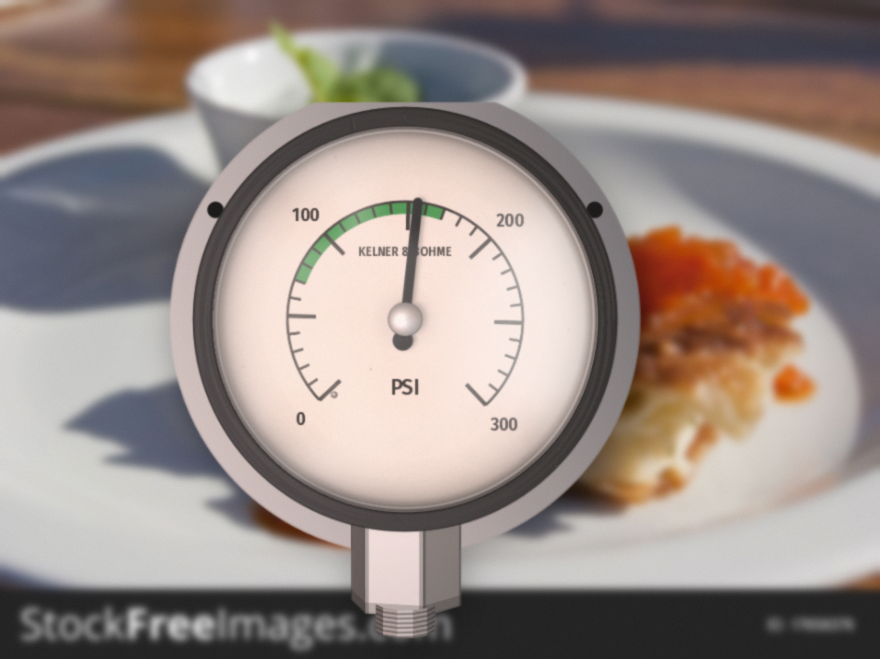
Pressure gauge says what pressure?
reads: 155 psi
